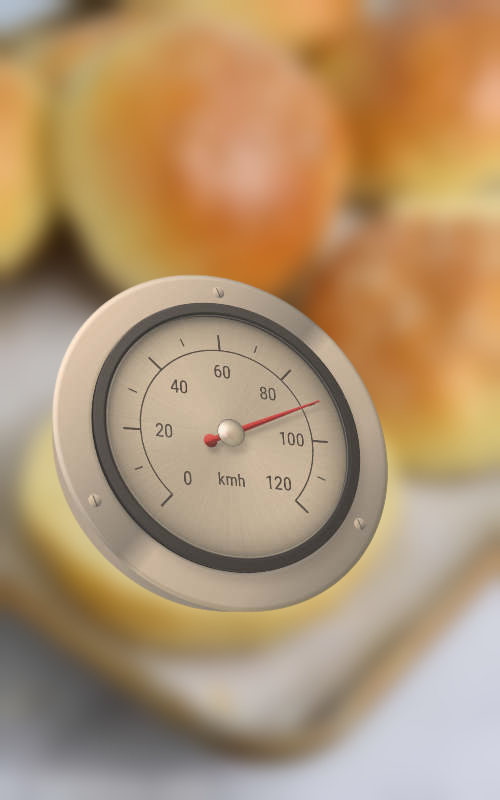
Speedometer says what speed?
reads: 90 km/h
